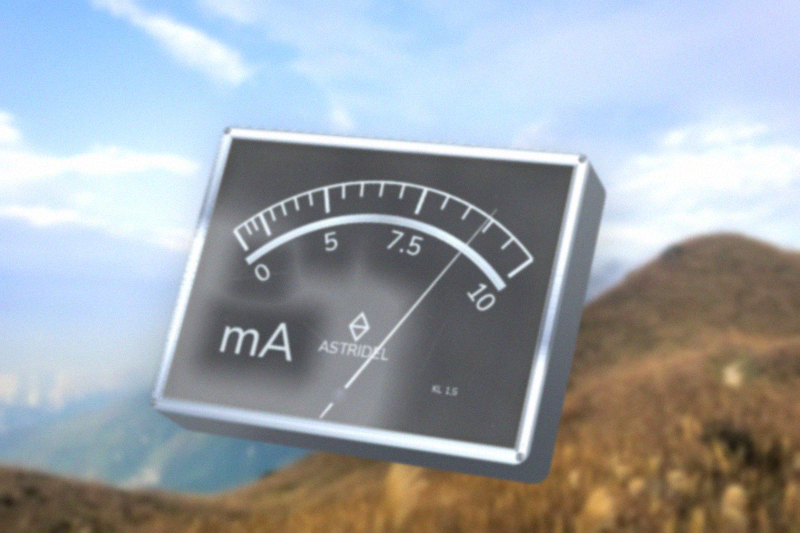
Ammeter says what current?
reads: 9 mA
